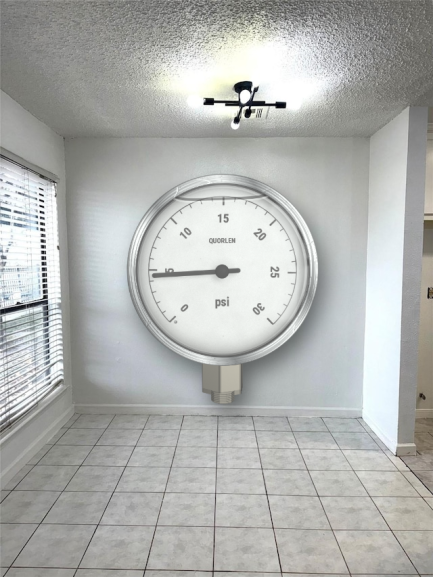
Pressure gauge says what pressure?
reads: 4.5 psi
